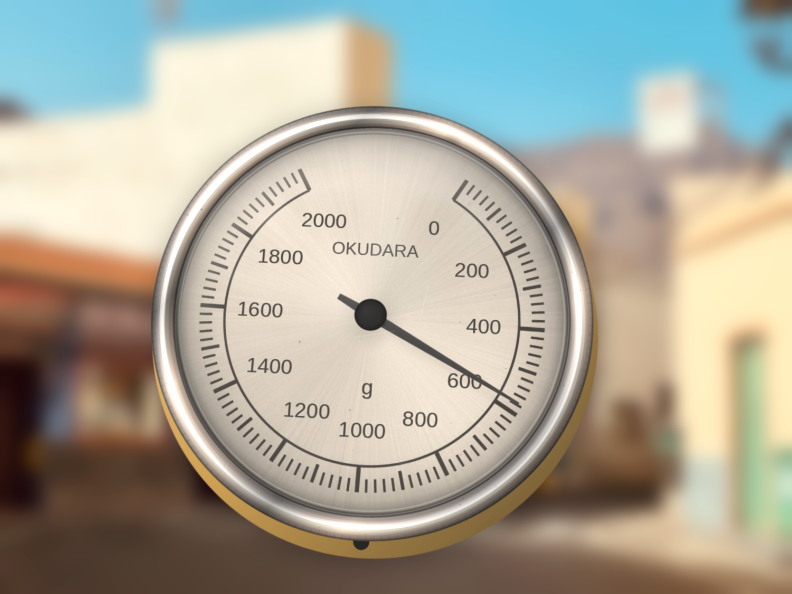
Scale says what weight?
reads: 580 g
